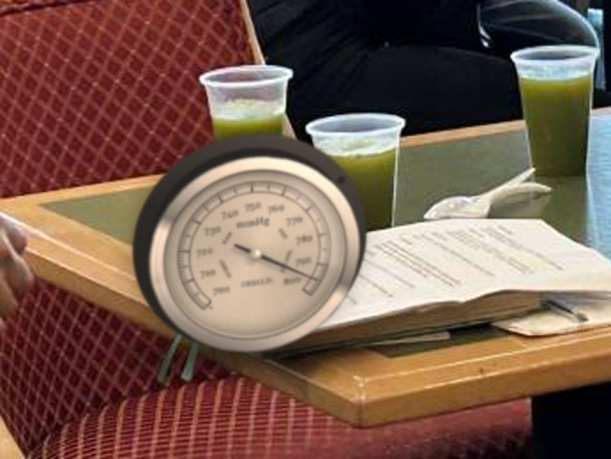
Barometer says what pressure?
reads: 795 mmHg
